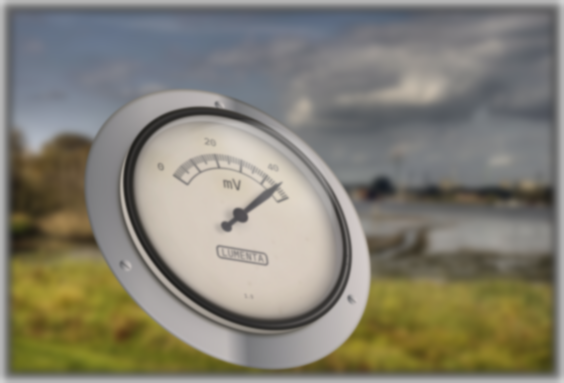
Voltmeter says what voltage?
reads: 45 mV
